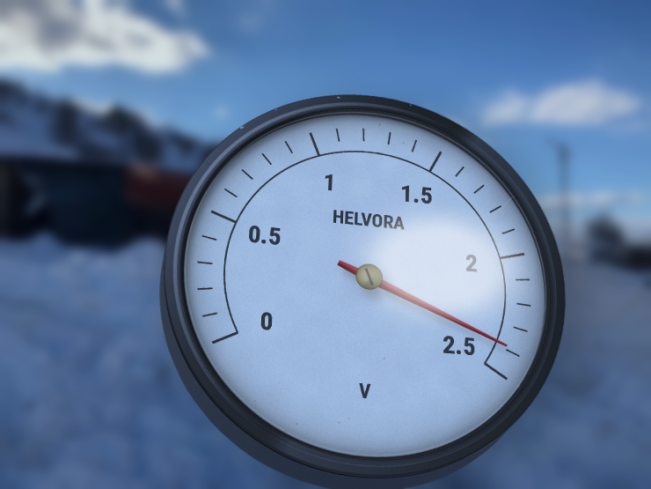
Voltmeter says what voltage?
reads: 2.4 V
